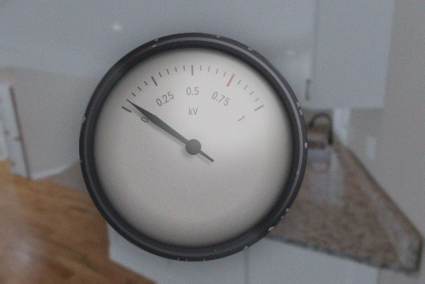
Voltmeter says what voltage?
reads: 0.05 kV
